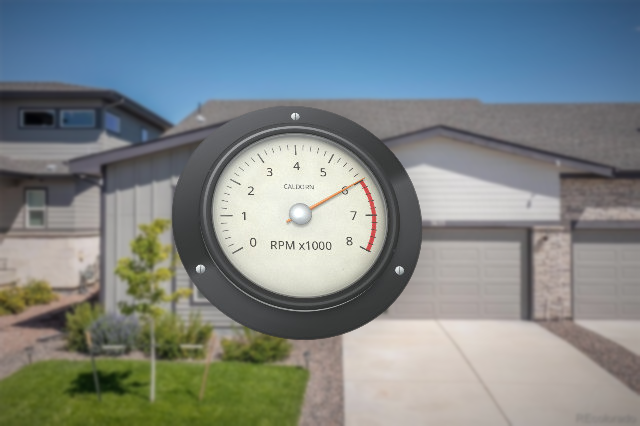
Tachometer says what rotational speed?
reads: 6000 rpm
